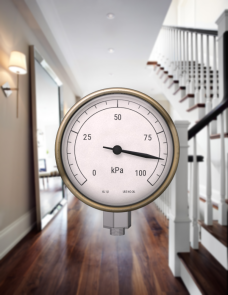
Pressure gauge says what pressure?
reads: 87.5 kPa
